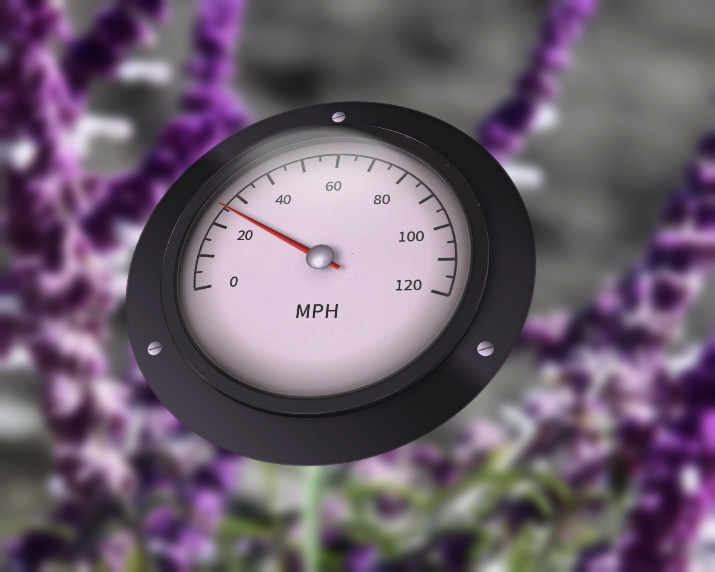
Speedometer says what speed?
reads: 25 mph
